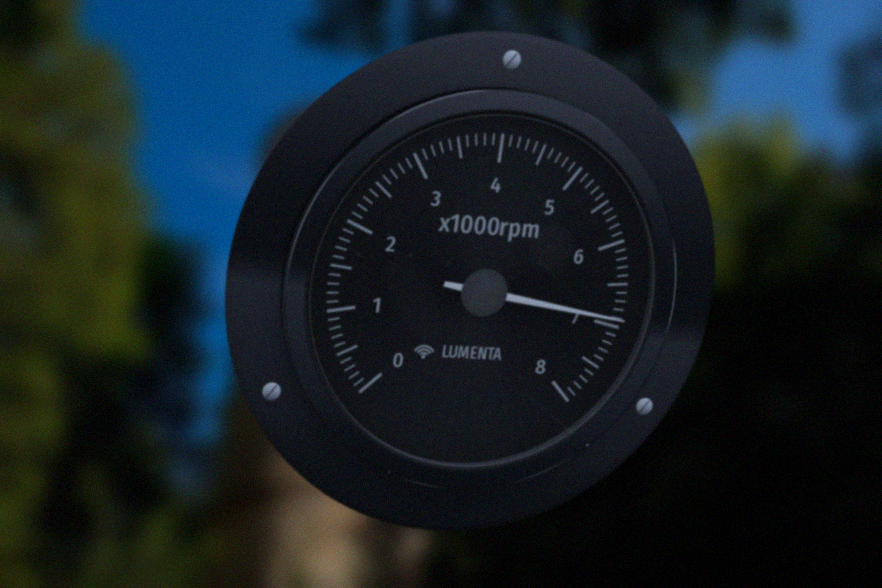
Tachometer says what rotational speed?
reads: 6900 rpm
